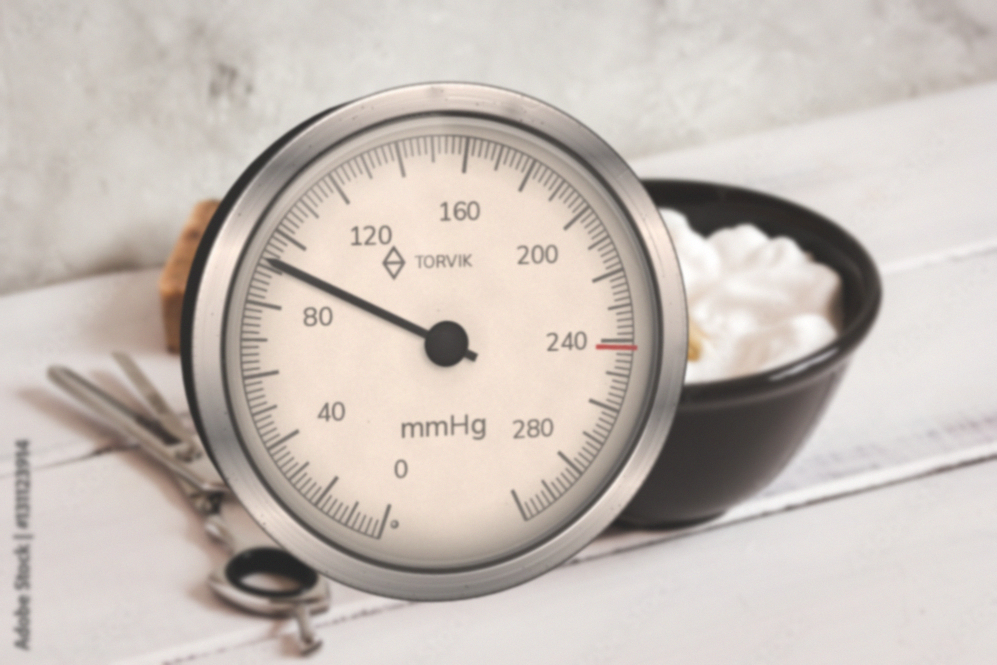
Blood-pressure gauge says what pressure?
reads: 92 mmHg
